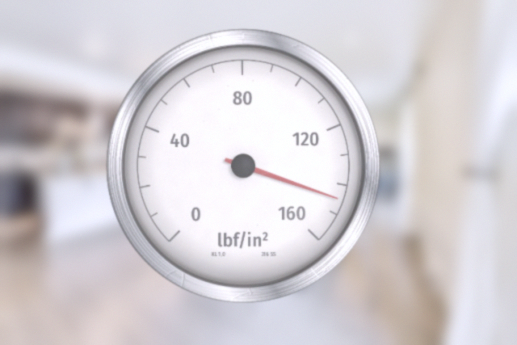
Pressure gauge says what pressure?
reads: 145 psi
